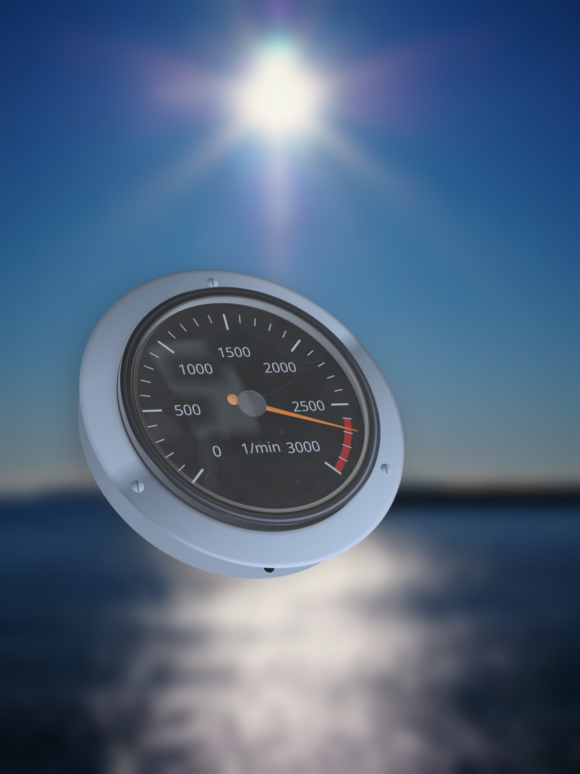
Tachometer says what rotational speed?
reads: 2700 rpm
